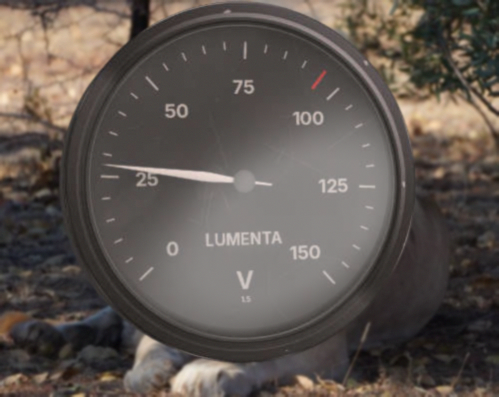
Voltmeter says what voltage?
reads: 27.5 V
